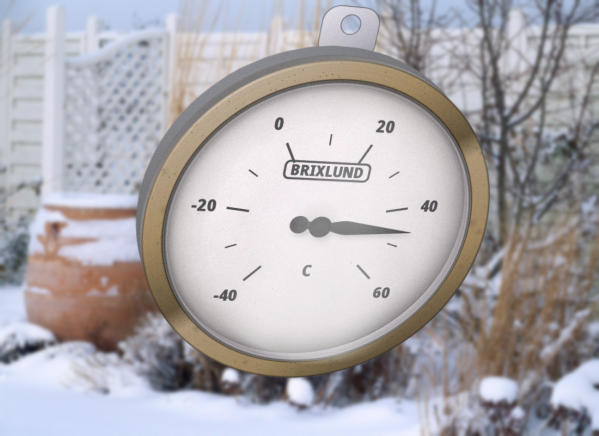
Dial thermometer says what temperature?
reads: 45 °C
